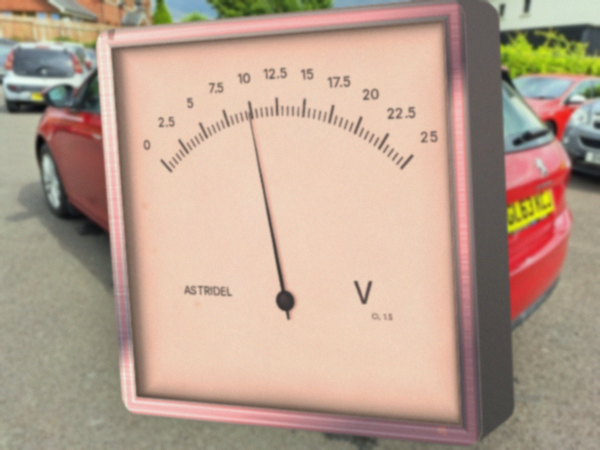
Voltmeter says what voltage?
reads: 10 V
